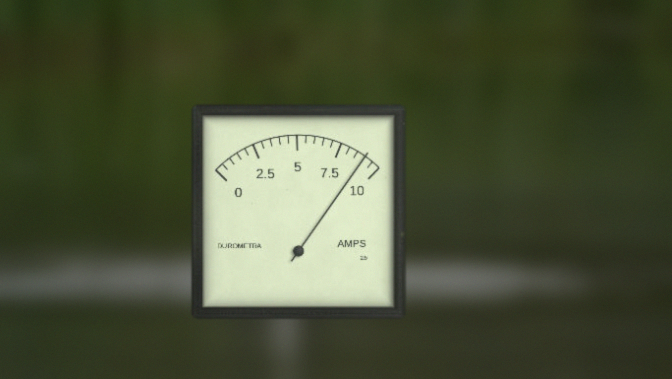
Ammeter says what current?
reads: 9 A
